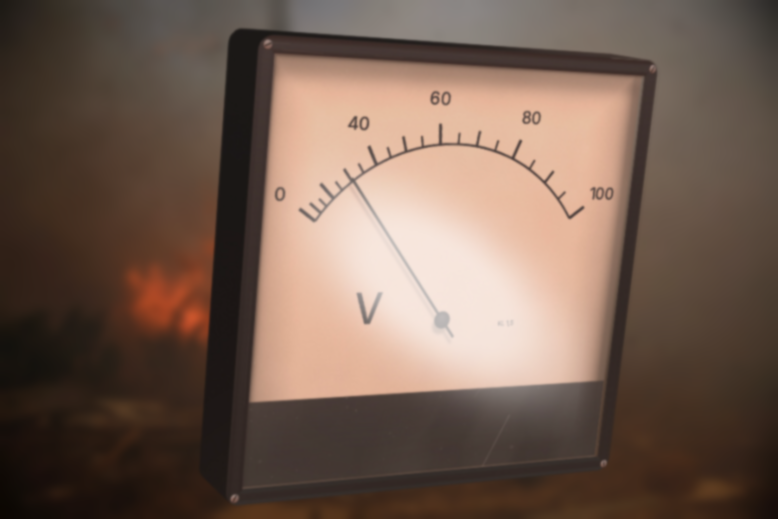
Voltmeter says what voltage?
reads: 30 V
